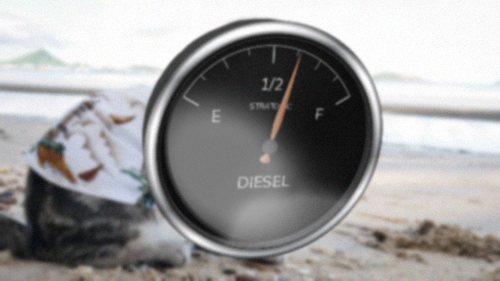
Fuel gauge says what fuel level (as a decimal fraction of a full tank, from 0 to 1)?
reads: 0.625
